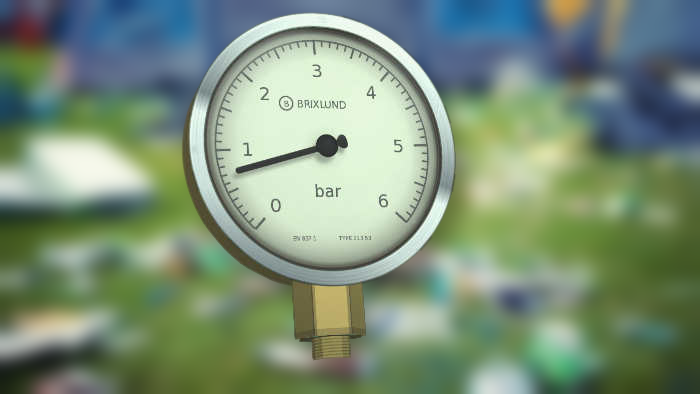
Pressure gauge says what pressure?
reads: 0.7 bar
